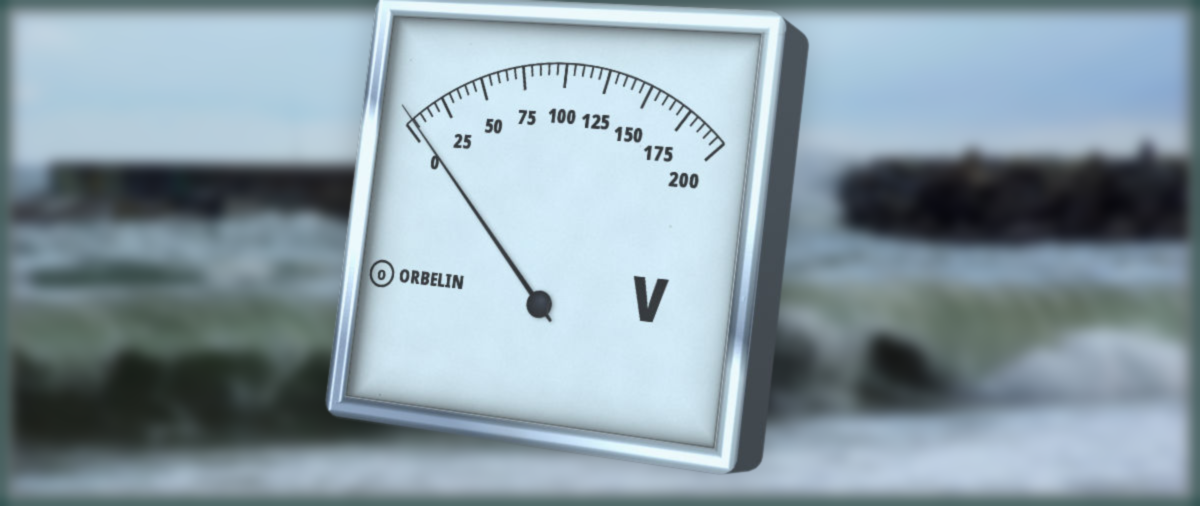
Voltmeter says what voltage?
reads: 5 V
